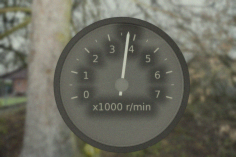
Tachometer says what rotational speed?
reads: 3750 rpm
